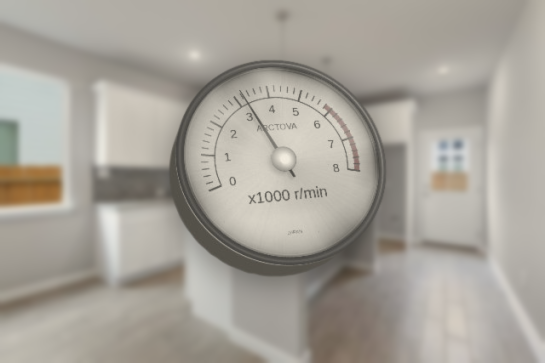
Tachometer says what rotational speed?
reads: 3200 rpm
